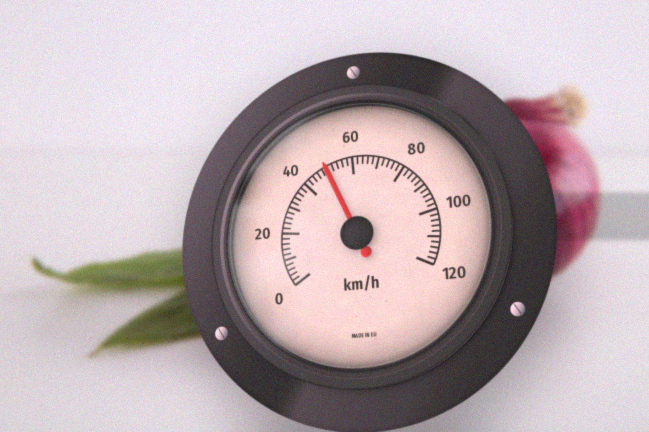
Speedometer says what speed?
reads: 50 km/h
